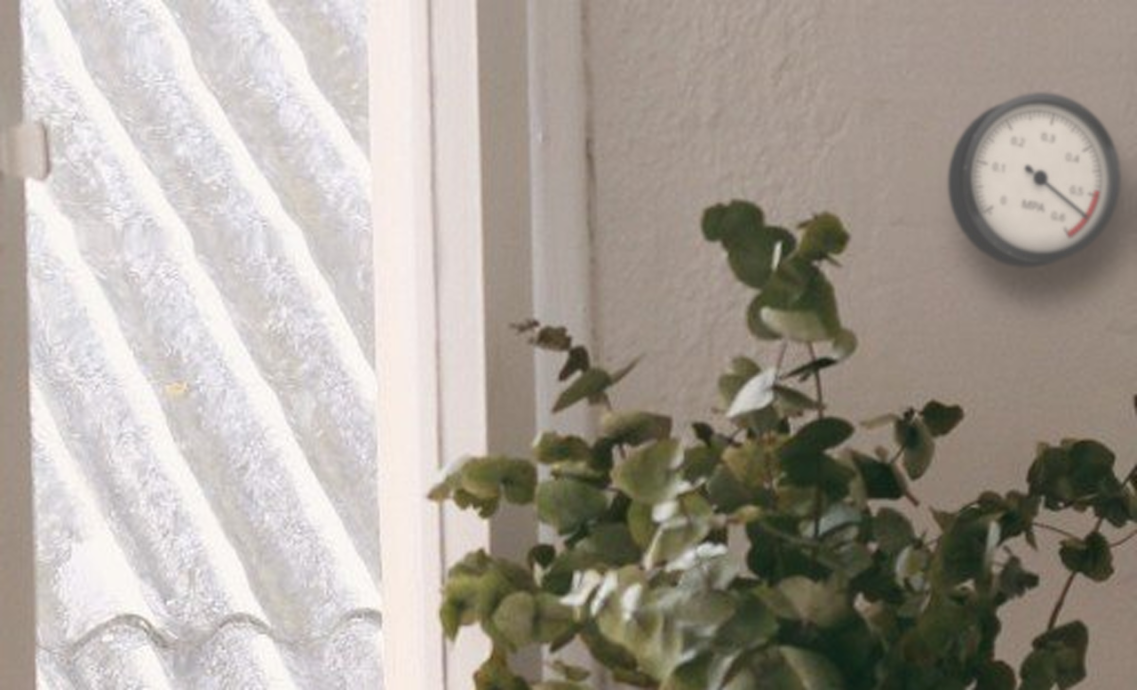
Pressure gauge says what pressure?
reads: 0.55 MPa
